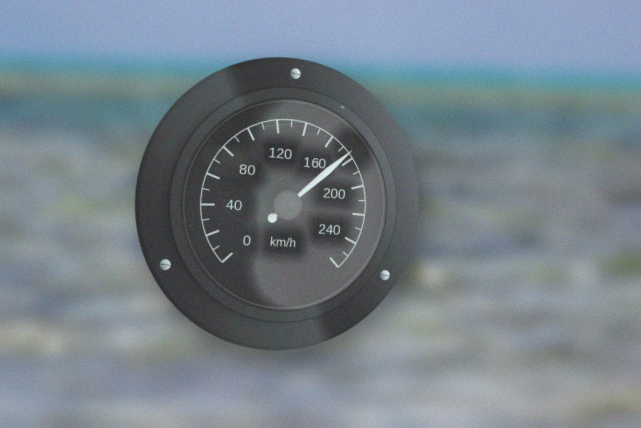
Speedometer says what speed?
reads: 175 km/h
